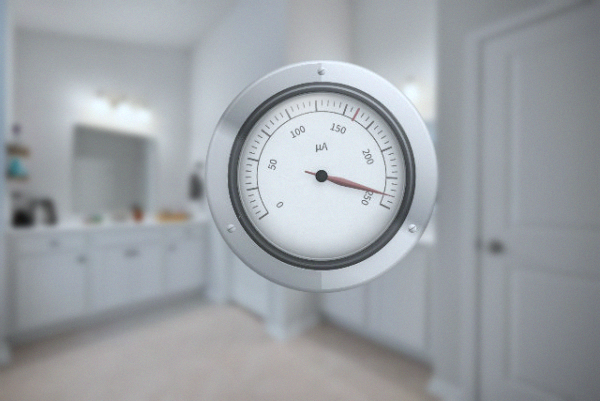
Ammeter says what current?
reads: 240 µA
